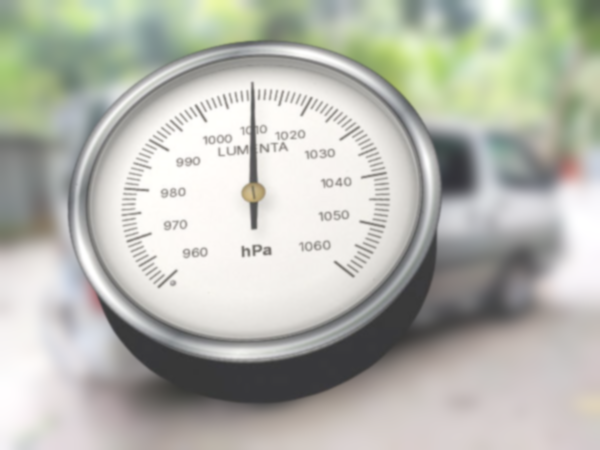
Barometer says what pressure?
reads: 1010 hPa
